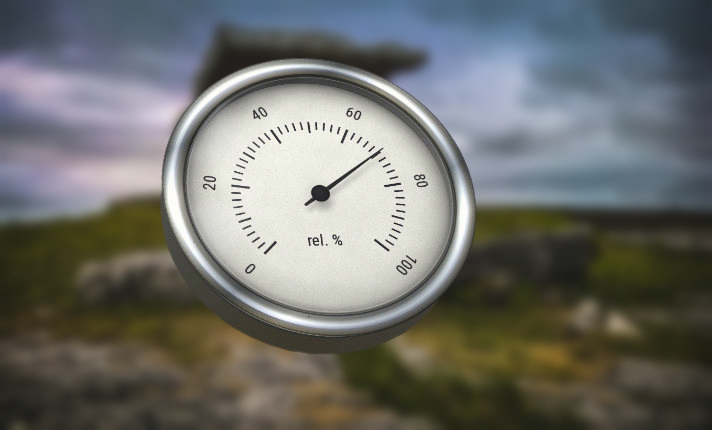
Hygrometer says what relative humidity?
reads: 70 %
